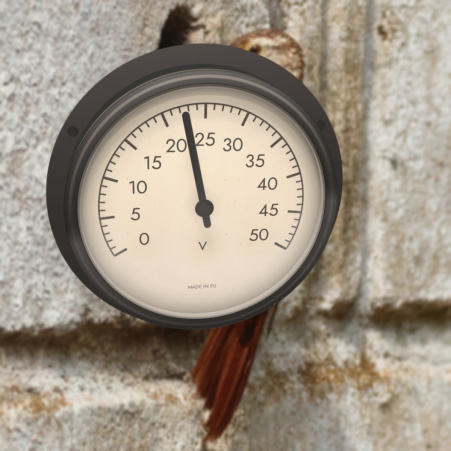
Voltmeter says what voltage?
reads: 22.5 V
